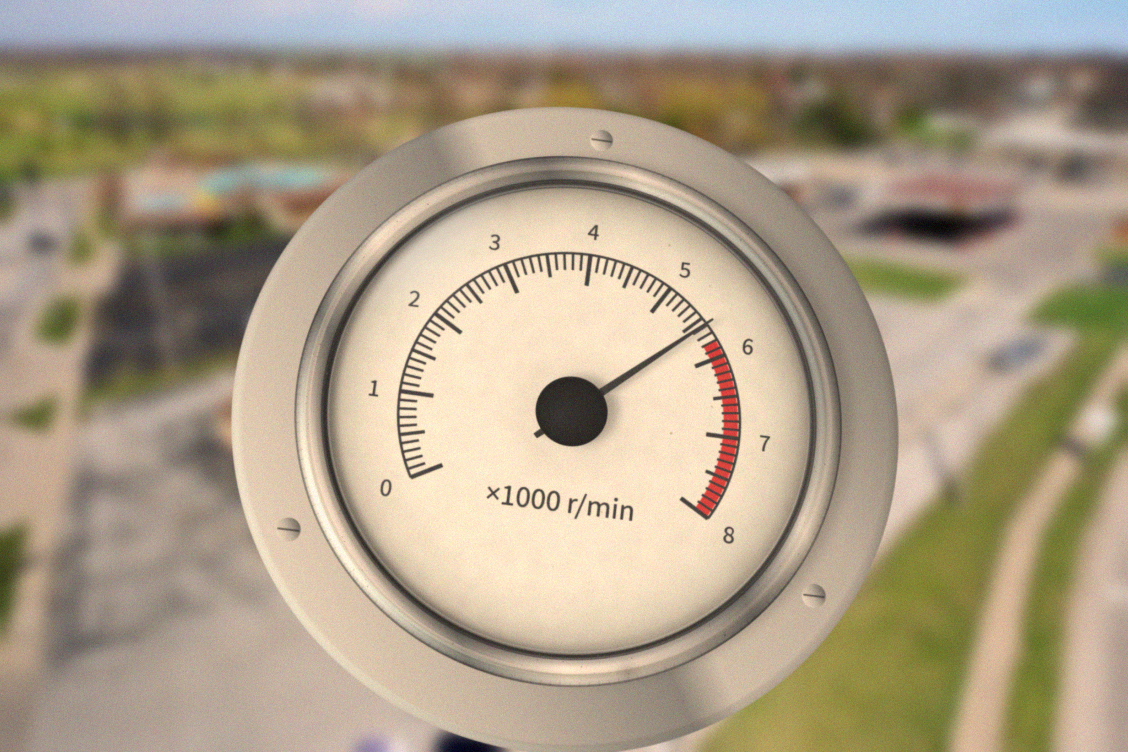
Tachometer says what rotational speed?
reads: 5600 rpm
